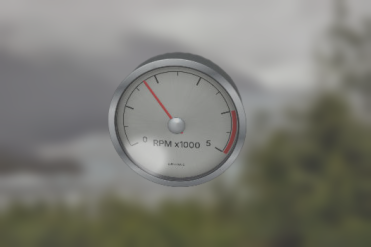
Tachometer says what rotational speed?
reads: 1750 rpm
